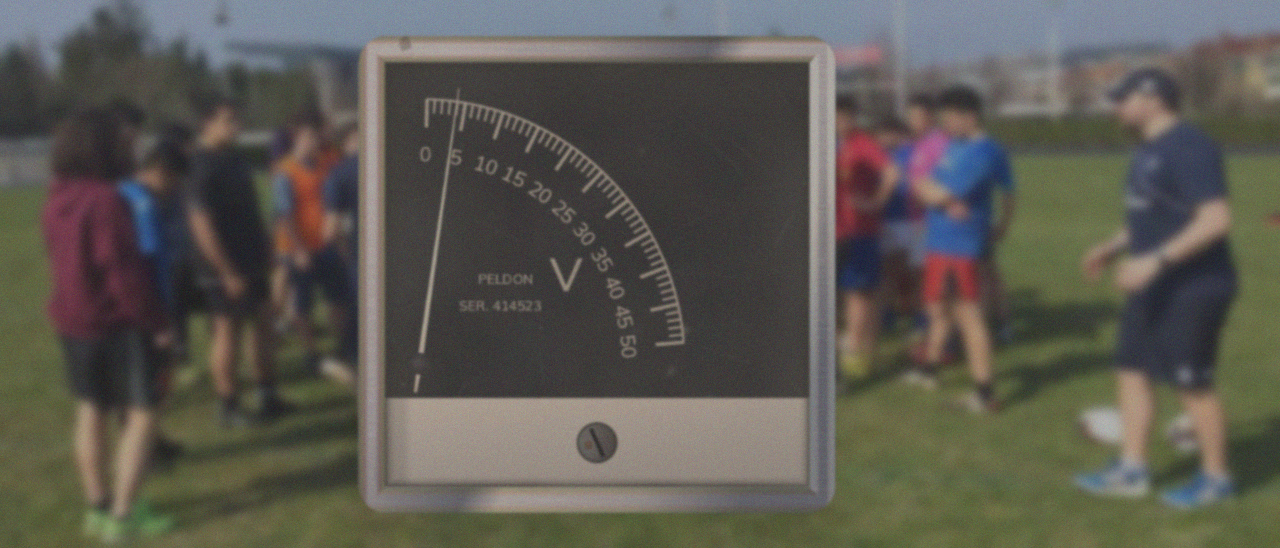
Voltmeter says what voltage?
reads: 4 V
